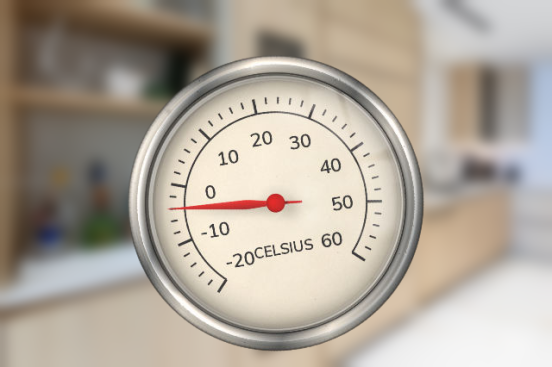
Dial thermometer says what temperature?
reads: -4 °C
